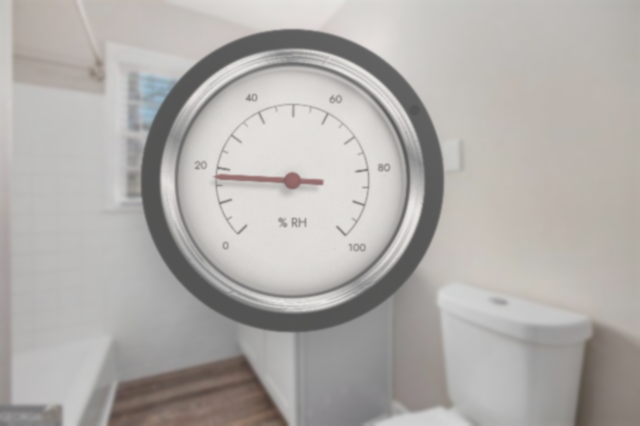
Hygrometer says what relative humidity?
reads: 17.5 %
